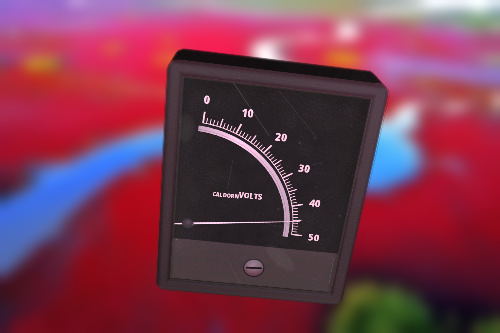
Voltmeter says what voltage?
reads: 45 V
